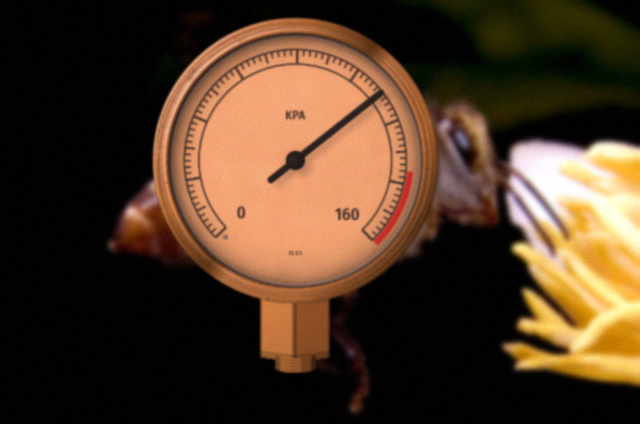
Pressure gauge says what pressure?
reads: 110 kPa
